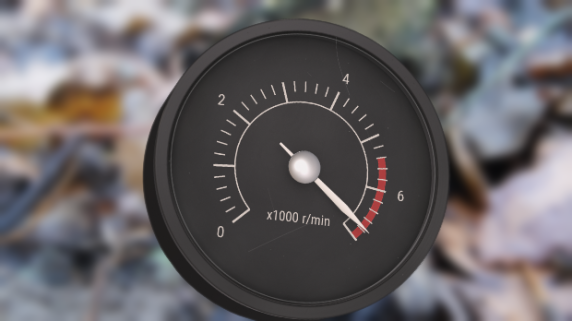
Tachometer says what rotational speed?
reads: 6800 rpm
